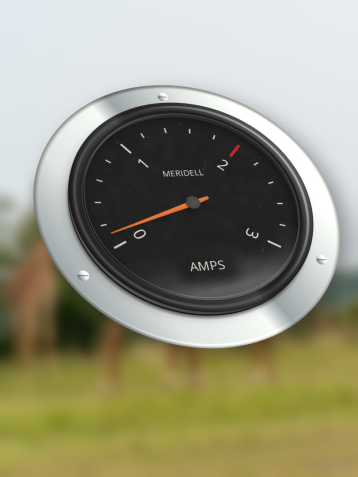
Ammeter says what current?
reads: 0.1 A
